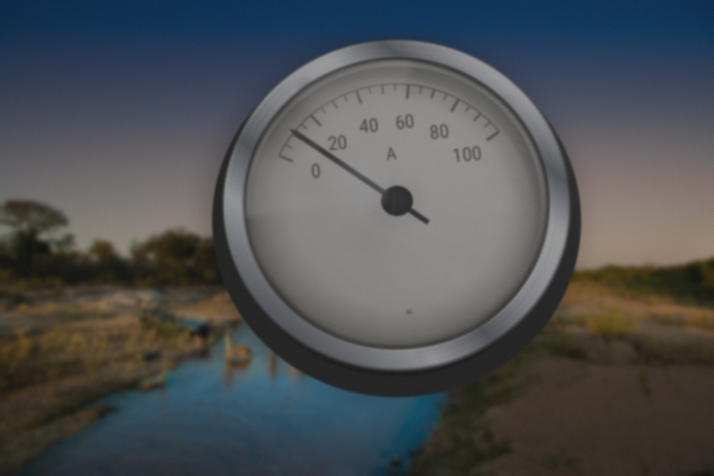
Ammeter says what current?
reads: 10 A
